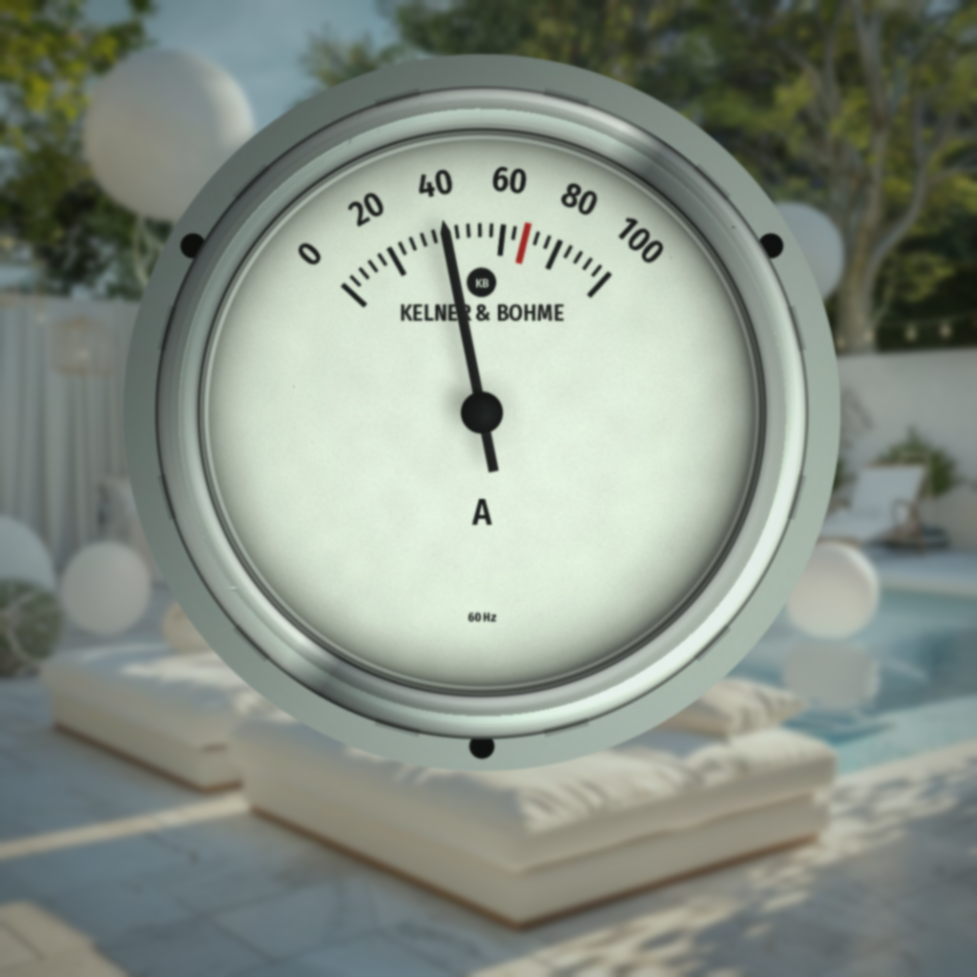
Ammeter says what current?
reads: 40 A
